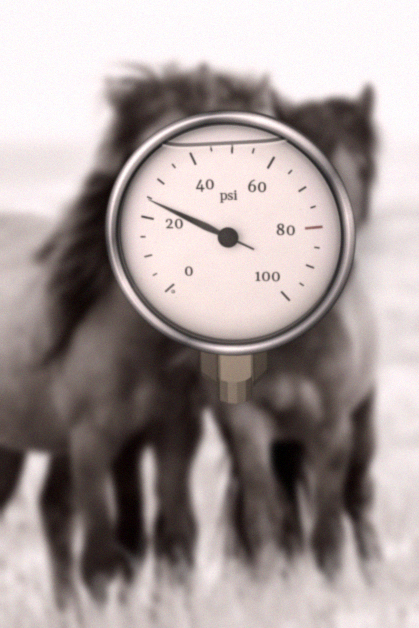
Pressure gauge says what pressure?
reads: 25 psi
